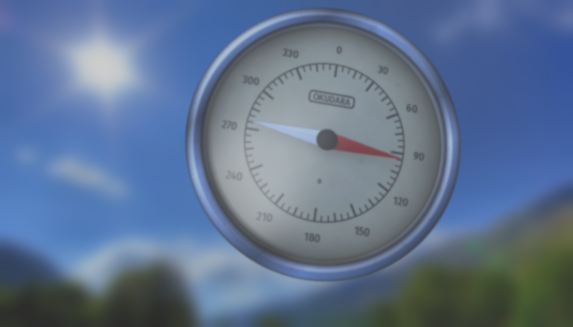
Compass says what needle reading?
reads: 95 °
